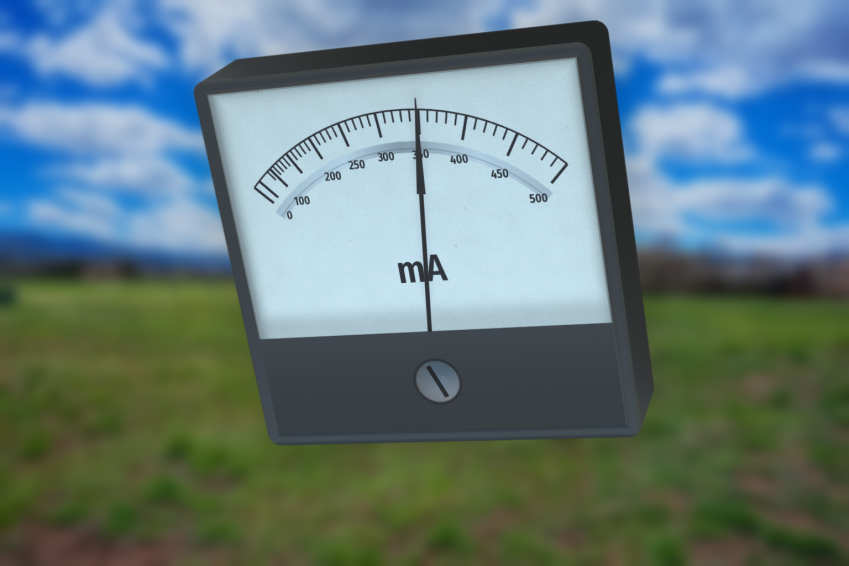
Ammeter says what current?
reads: 350 mA
